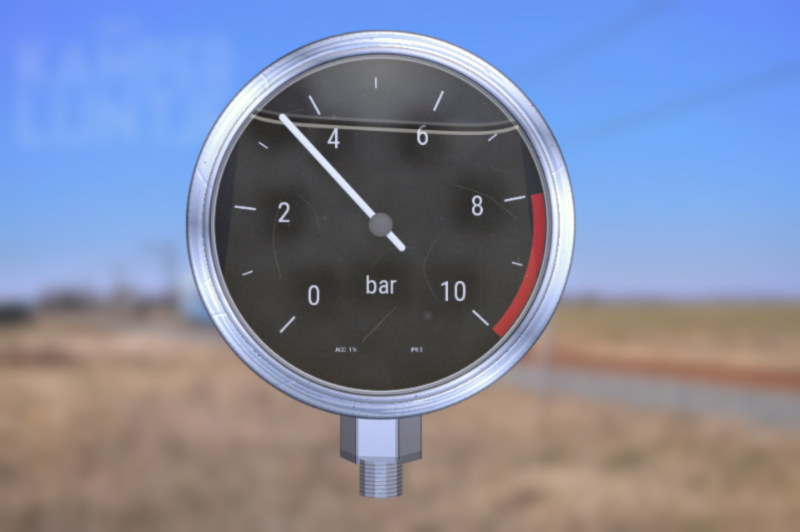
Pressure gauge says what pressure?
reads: 3.5 bar
